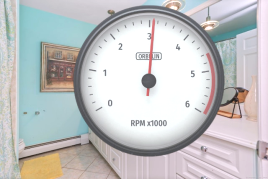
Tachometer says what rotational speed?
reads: 3100 rpm
